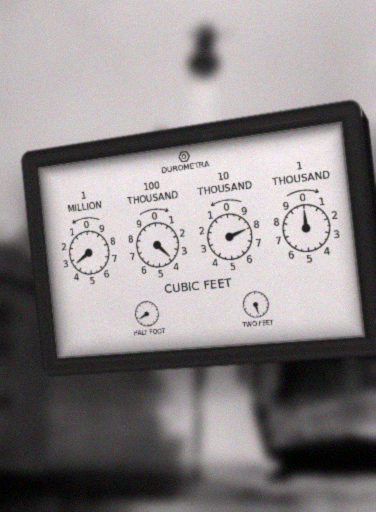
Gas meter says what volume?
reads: 338000 ft³
